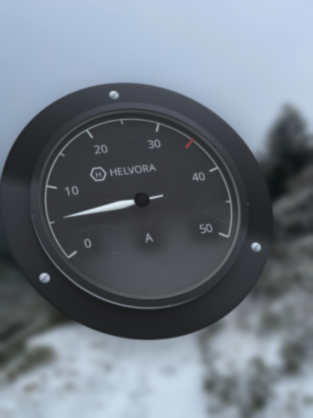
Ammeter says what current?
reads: 5 A
